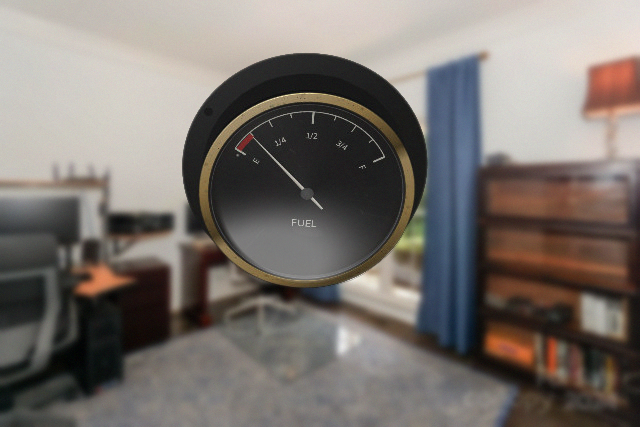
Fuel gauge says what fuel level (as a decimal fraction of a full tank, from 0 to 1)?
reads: 0.125
